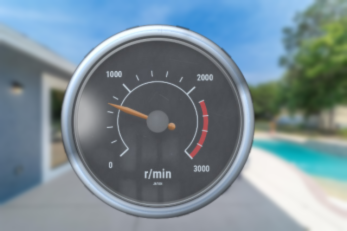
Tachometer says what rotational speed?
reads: 700 rpm
